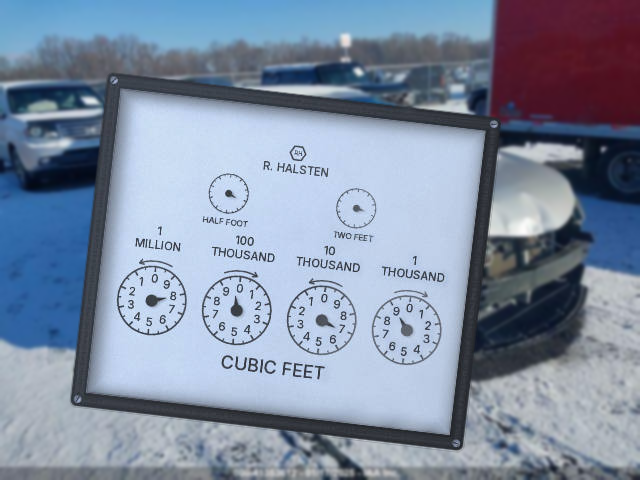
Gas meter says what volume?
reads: 796900 ft³
